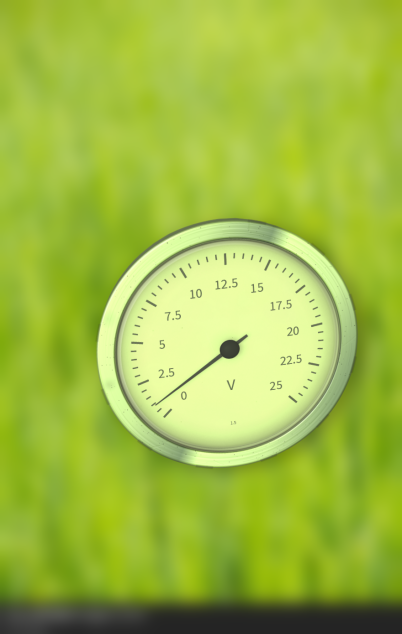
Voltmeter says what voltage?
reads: 1 V
